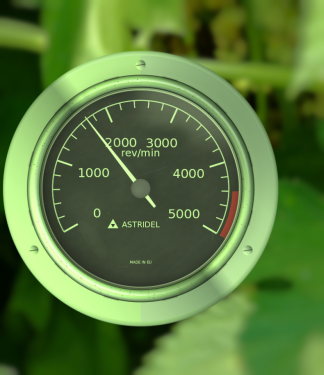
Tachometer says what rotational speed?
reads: 1700 rpm
